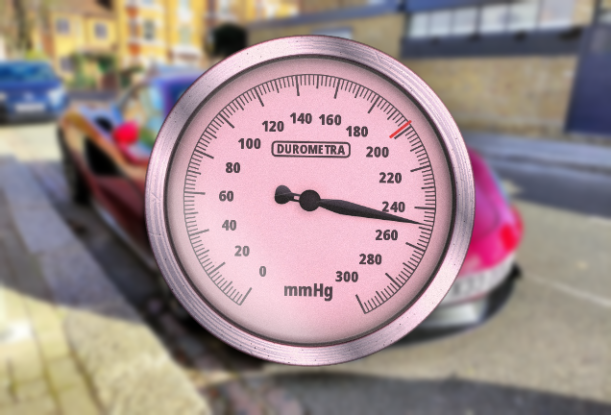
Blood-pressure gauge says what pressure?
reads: 248 mmHg
